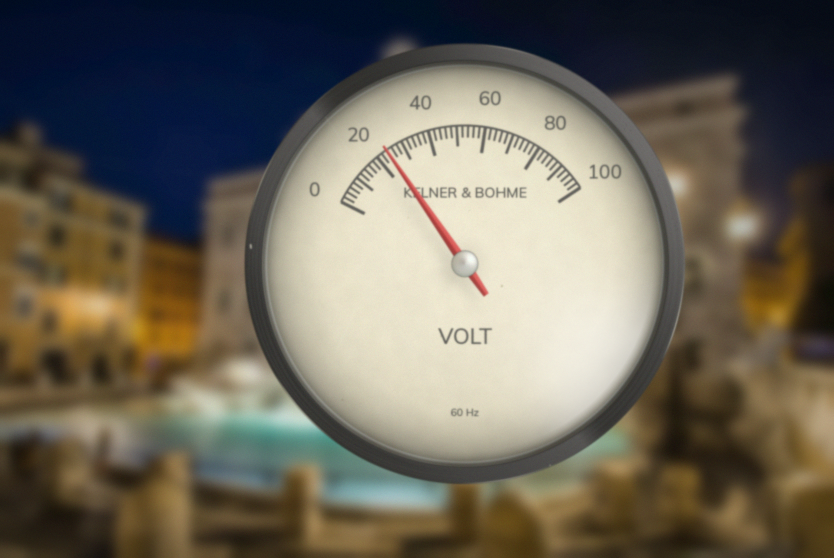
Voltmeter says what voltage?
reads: 24 V
